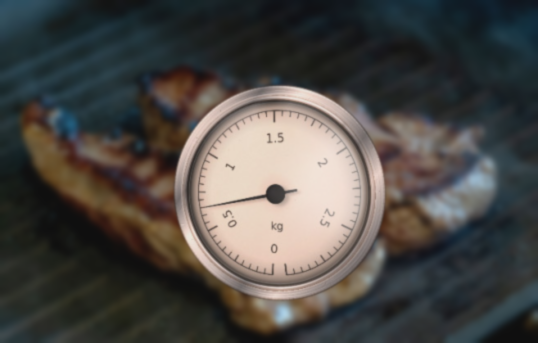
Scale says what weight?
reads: 0.65 kg
